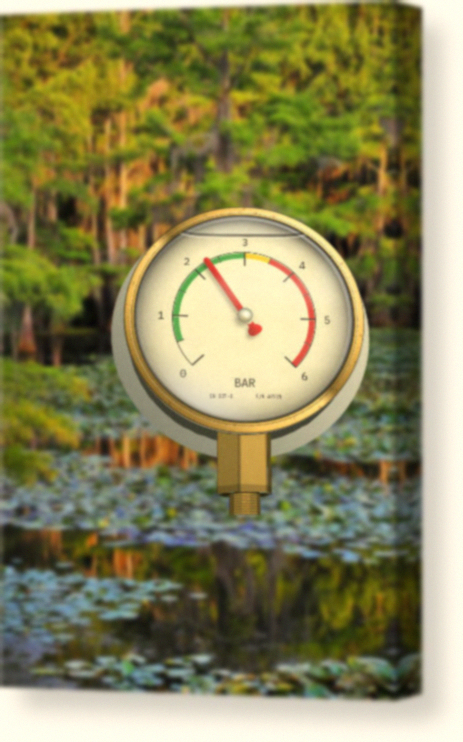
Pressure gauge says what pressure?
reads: 2.25 bar
